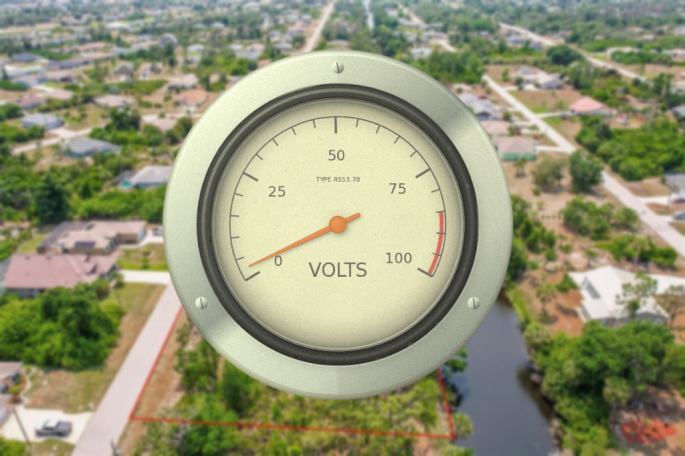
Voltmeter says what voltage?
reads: 2.5 V
